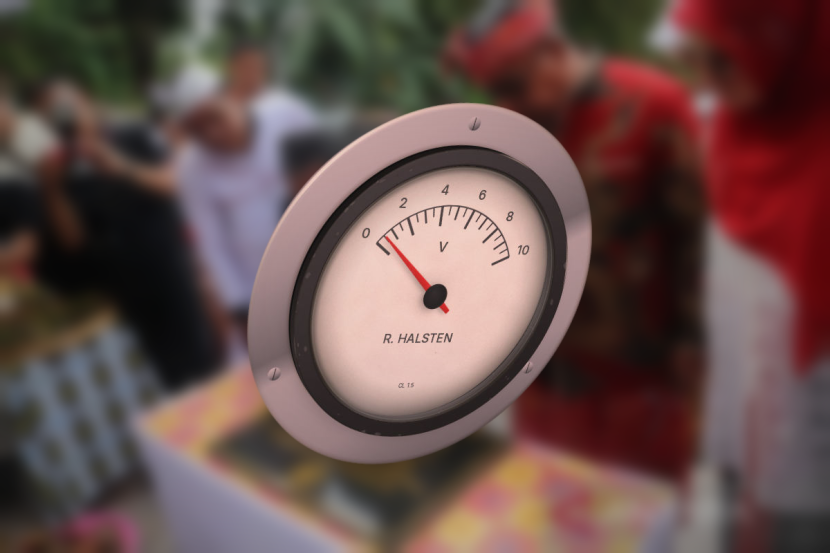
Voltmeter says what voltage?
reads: 0.5 V
